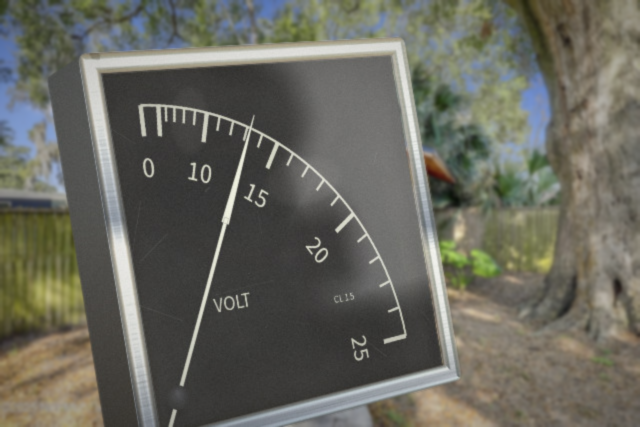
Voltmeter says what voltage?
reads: 13 V
